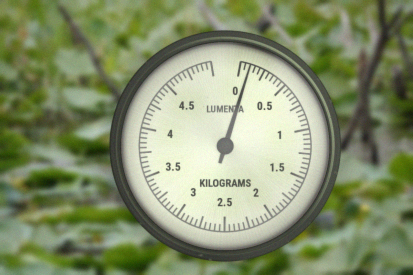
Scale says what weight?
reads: 0.1 kg
